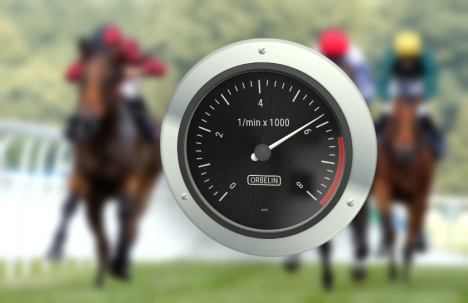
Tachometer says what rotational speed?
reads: 5800 rpm
